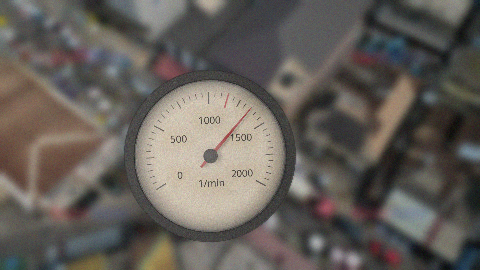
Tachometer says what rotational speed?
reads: 1350 rpm
